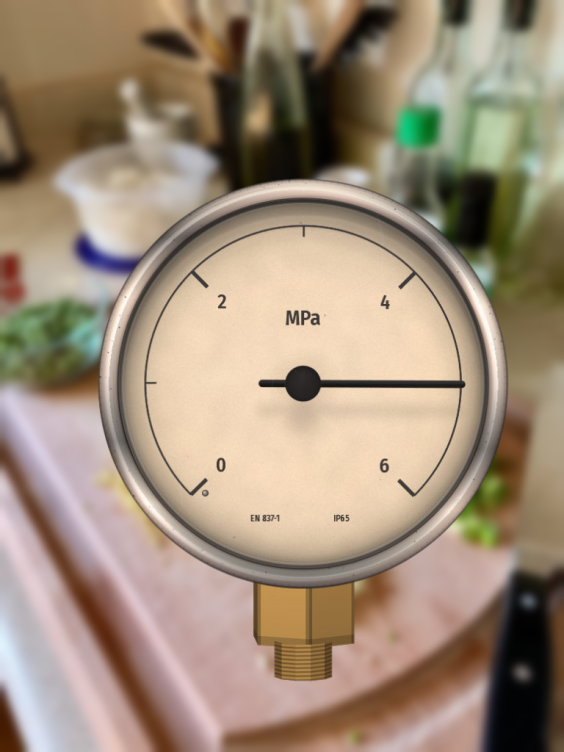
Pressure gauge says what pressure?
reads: 5 MPa
